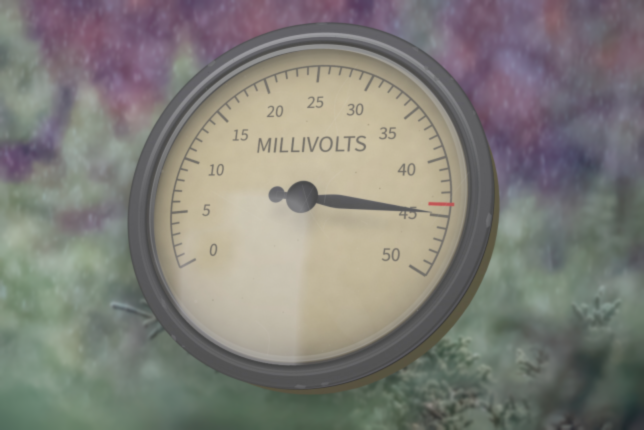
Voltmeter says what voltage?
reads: 45 mV
